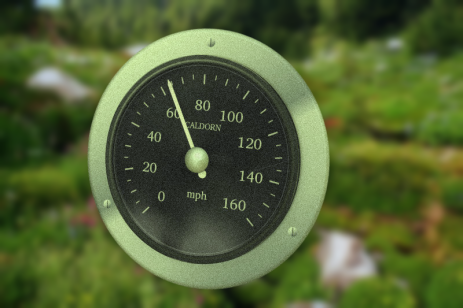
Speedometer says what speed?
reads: 65 mph
